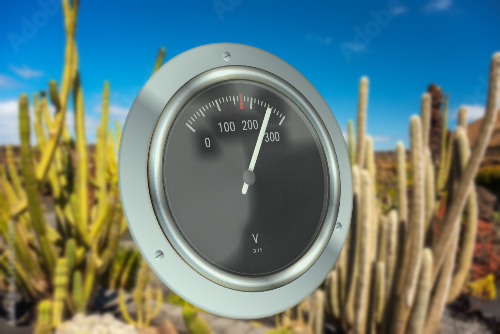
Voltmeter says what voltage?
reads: 250 V
